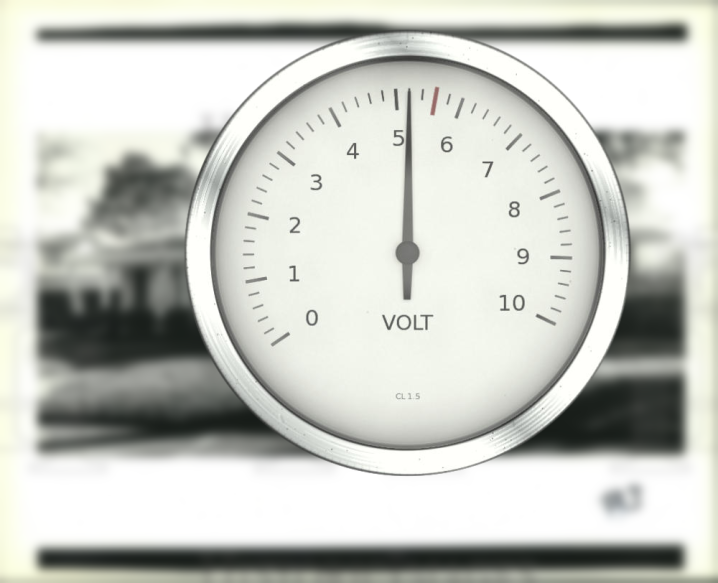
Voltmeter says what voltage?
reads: 5.2 V
